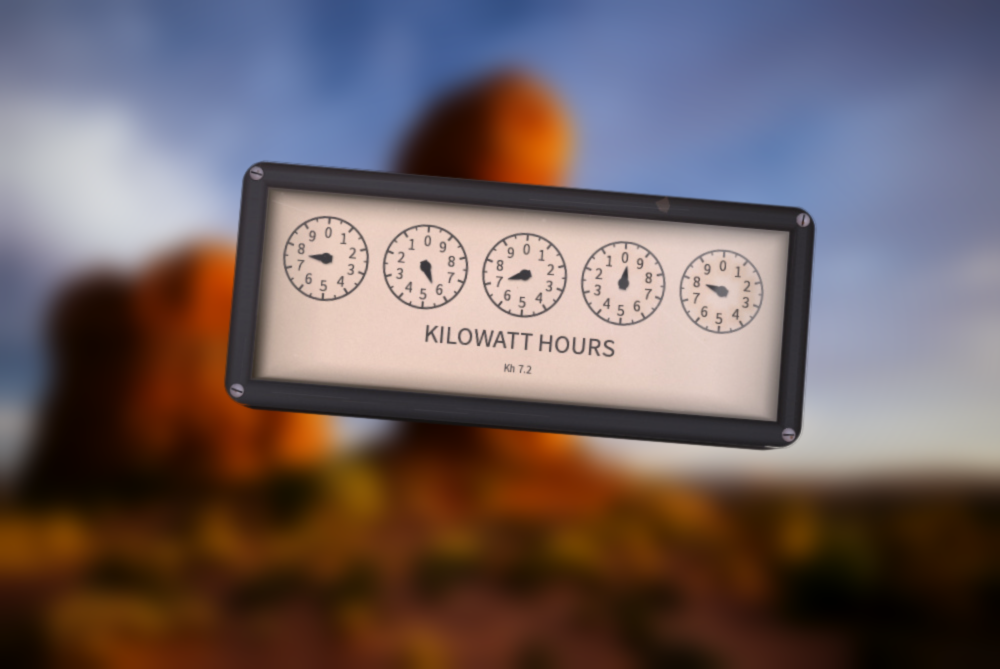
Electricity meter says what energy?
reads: 75698 kWh
